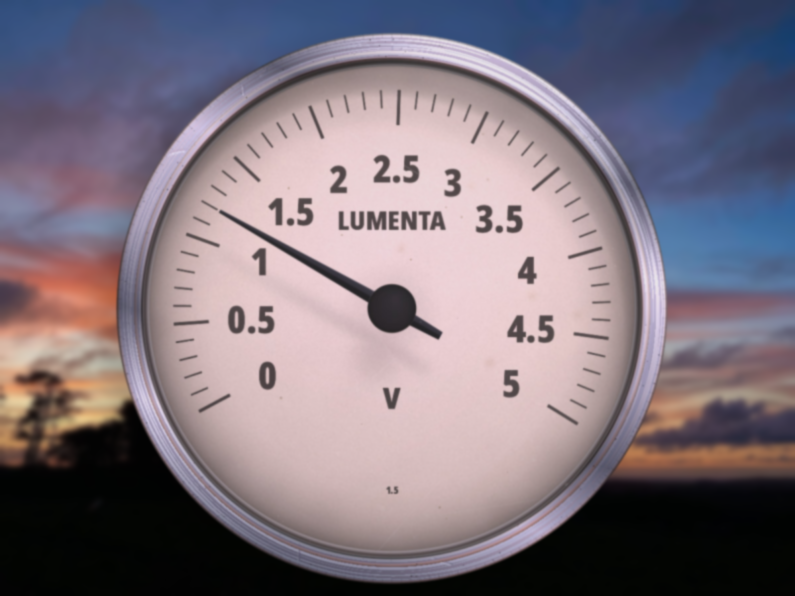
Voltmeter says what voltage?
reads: 1.2 V
